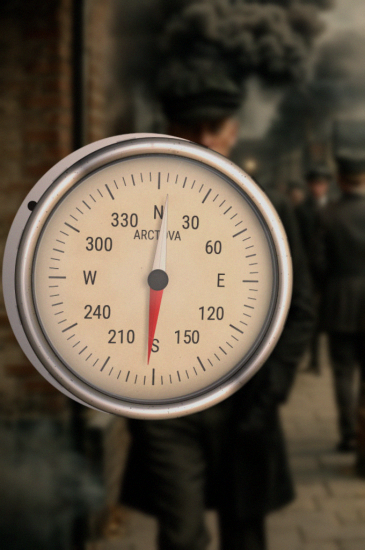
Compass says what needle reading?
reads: 185 °
